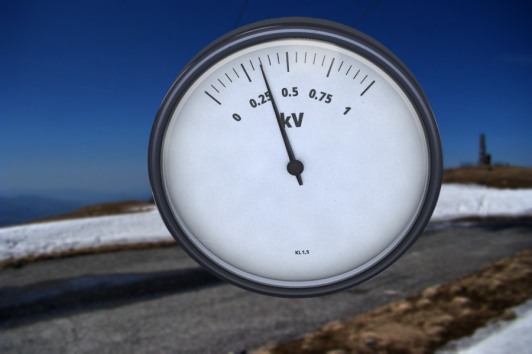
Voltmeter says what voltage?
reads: 0.35 kV
